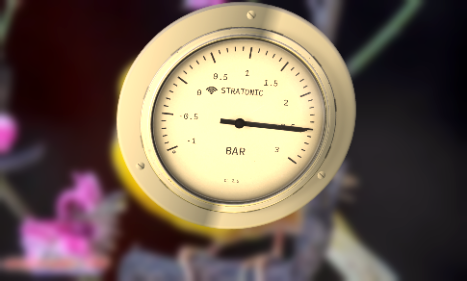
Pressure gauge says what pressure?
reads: 2.5 bar
